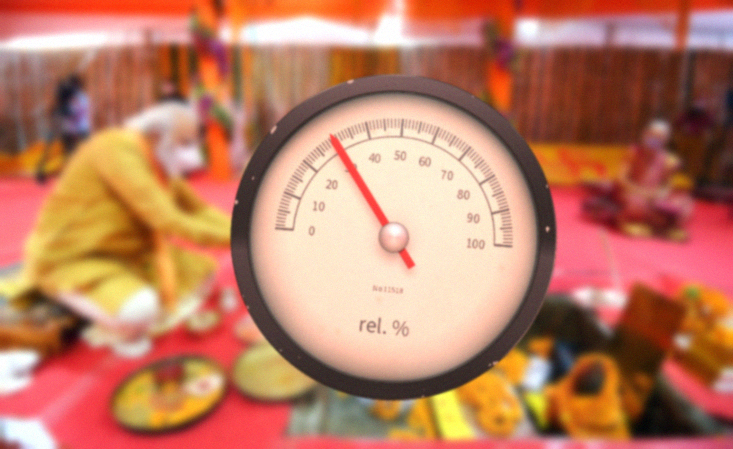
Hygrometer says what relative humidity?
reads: 30 %
